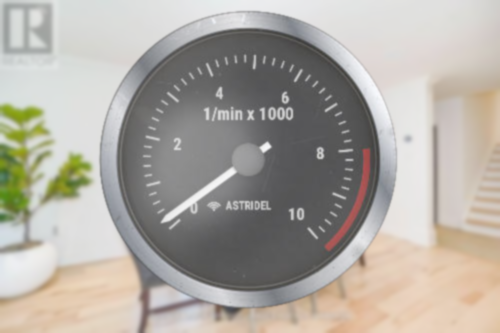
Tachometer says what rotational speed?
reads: 200 rpm
